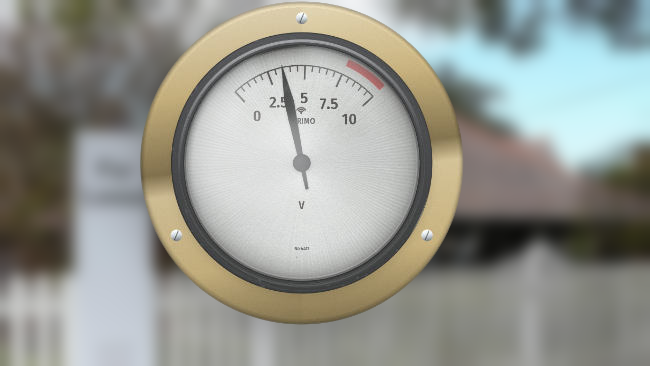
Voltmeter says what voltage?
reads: 3.5 V
